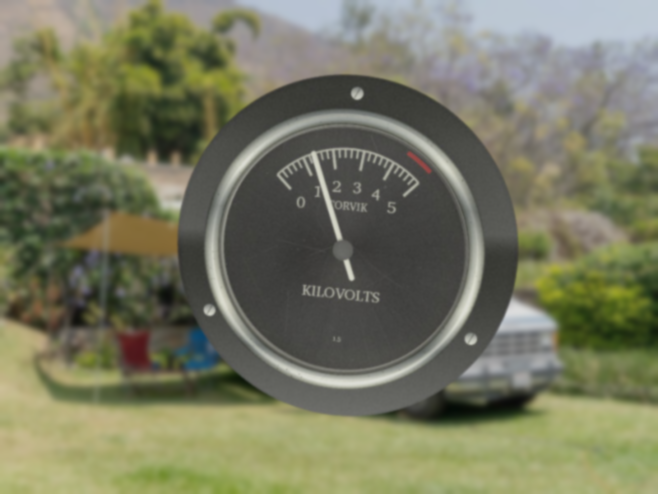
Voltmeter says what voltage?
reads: 1.4 kV
